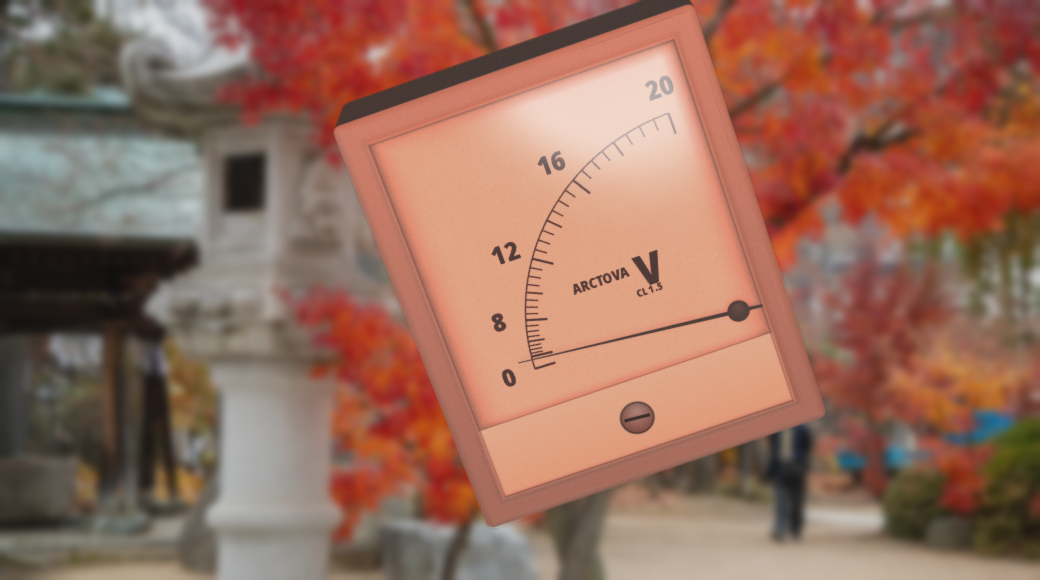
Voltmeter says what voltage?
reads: 4 V
